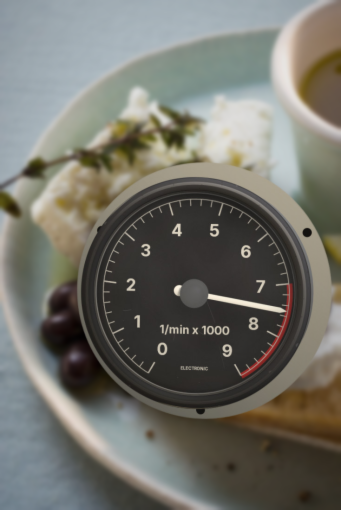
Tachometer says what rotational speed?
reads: 7500 rpm
